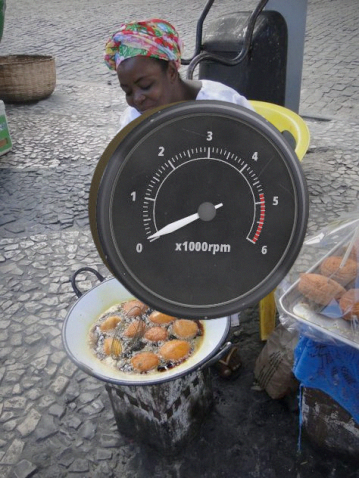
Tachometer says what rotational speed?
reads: 100 rpm
